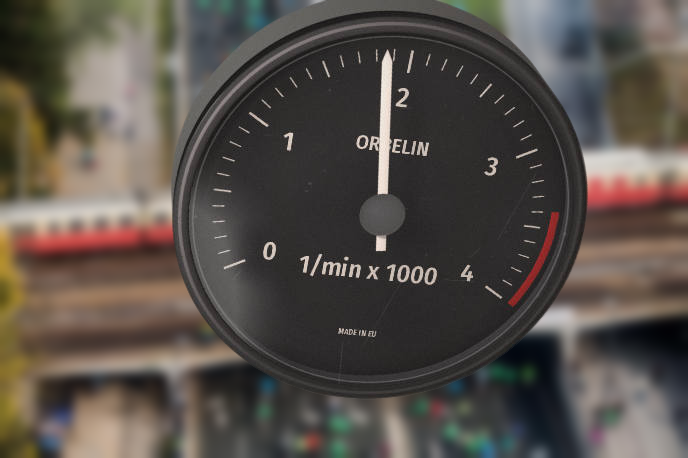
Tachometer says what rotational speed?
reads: 1850 rpm
